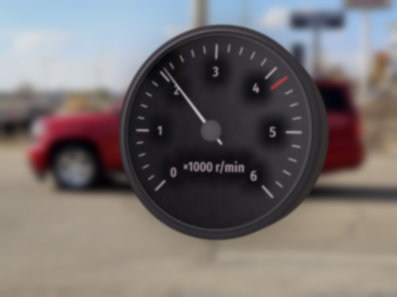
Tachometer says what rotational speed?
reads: 2100 rpm
